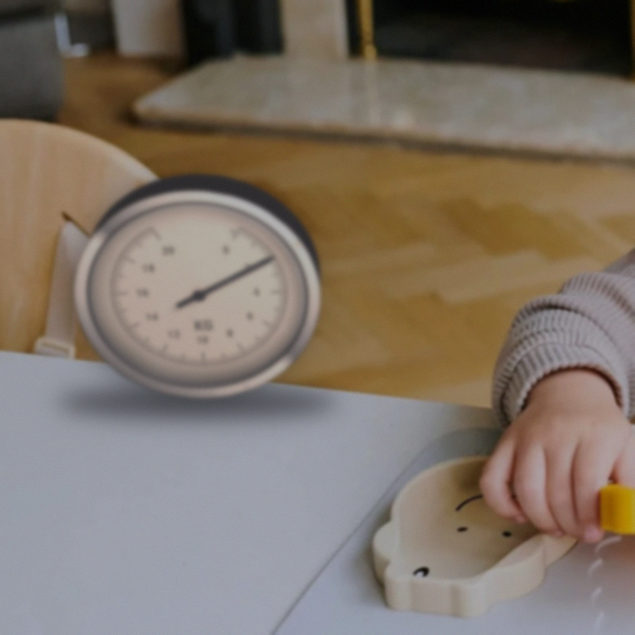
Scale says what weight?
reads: 2 kg
